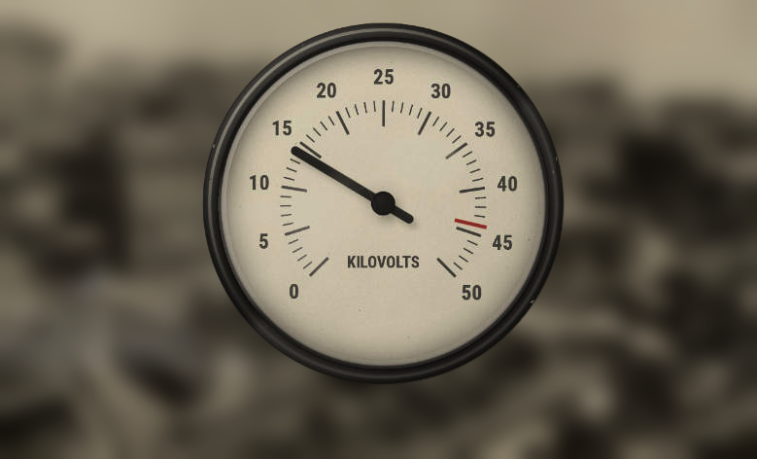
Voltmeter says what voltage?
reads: 14 kV
